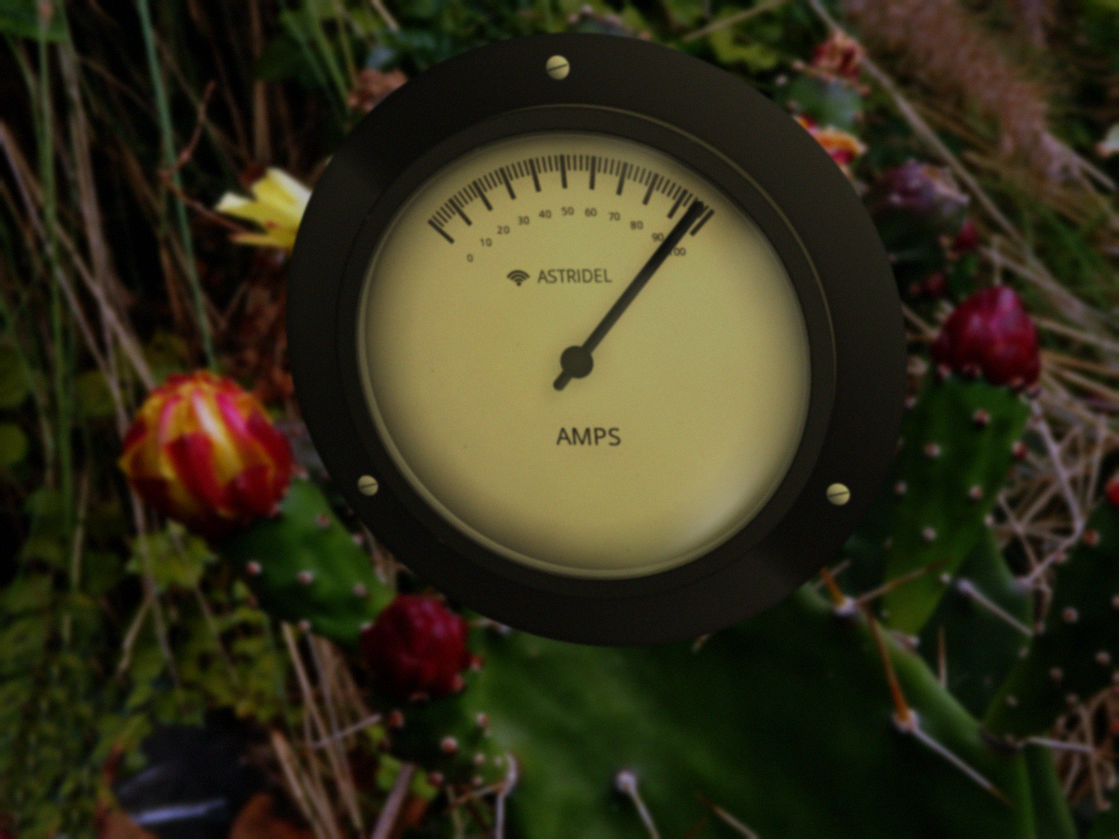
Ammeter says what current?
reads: 96 A
